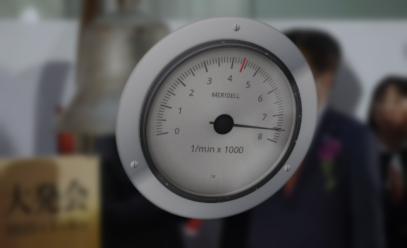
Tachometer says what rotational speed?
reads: 7500 rpm
